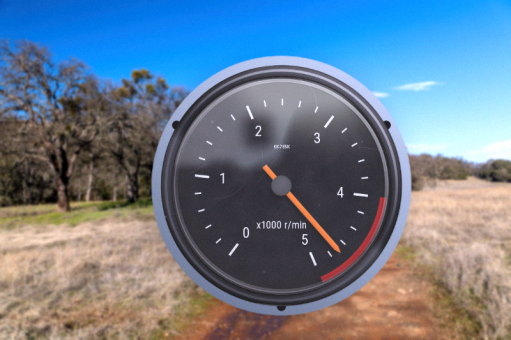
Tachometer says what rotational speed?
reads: 4700 rpm
